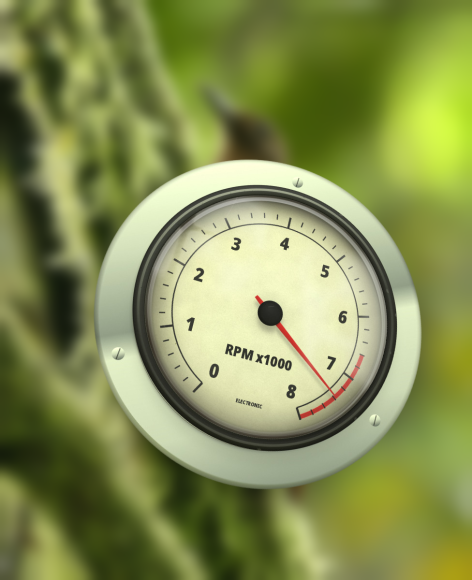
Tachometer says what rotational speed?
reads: 7400 rpm
